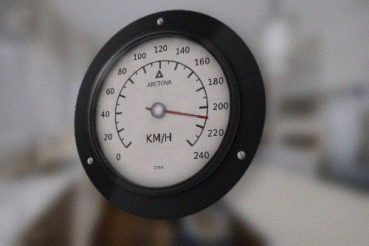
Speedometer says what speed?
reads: 210 km/h
